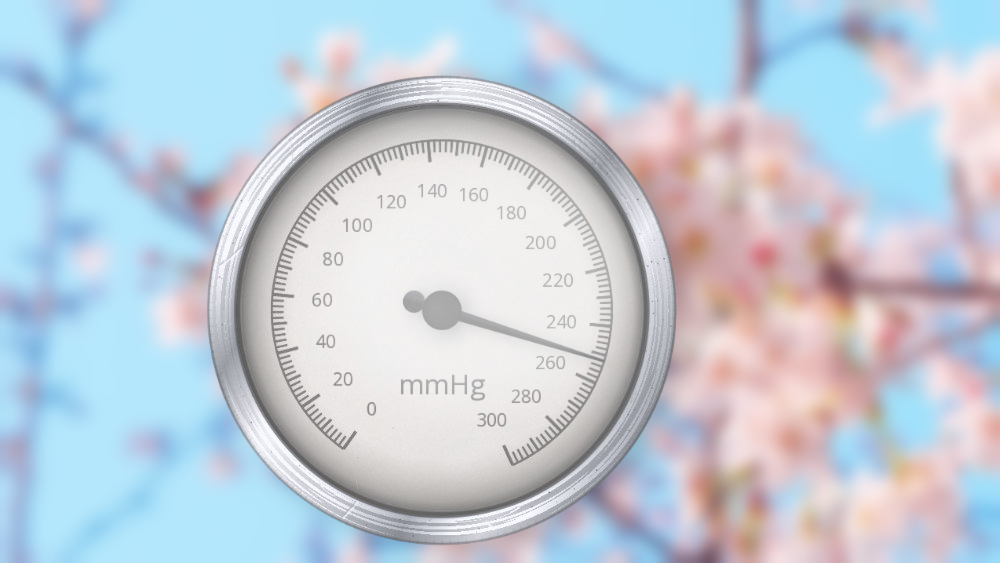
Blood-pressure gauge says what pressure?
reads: 252 mmHg
